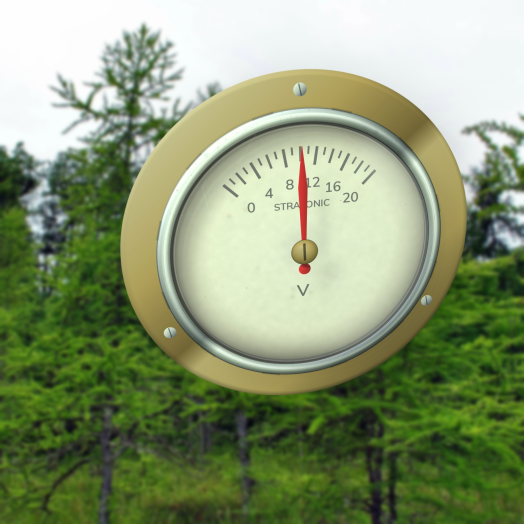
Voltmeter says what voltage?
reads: 10 V
